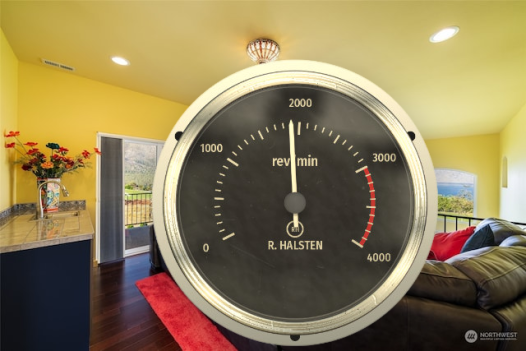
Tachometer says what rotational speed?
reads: 1900 rpm
